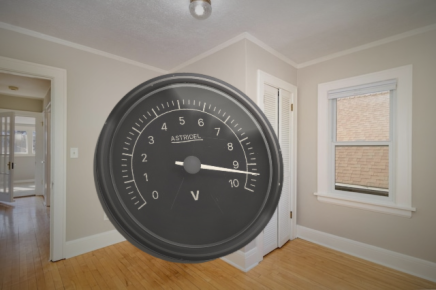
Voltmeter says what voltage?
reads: 9.4 V
